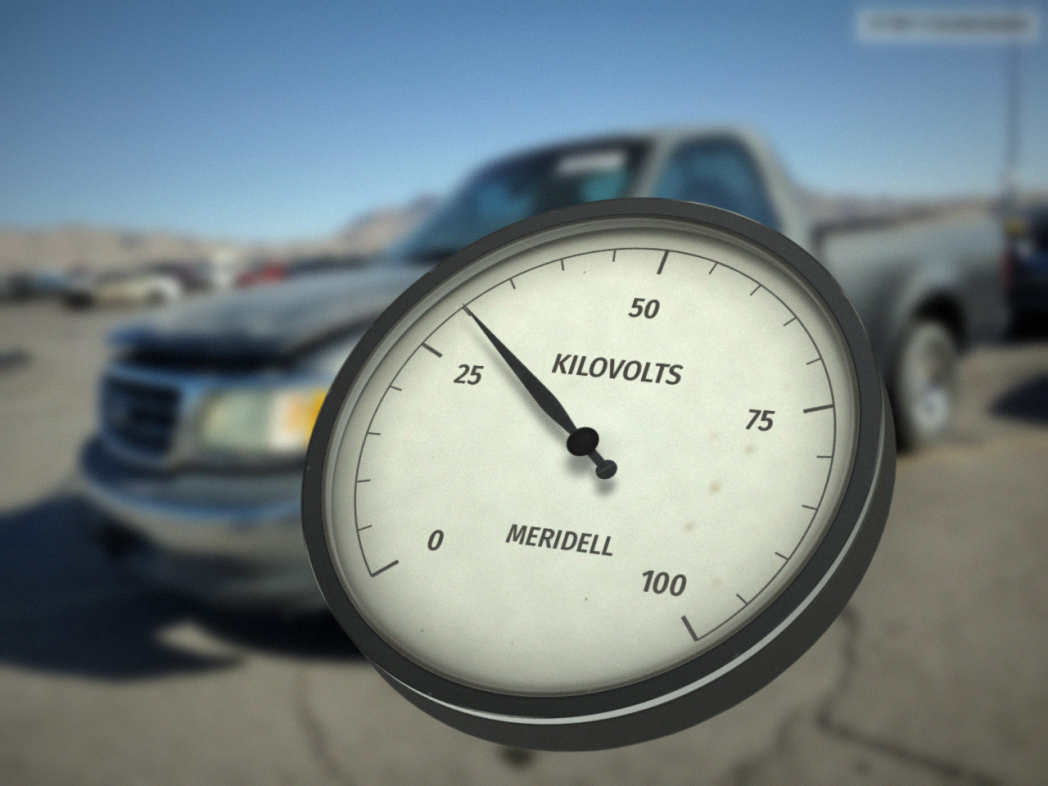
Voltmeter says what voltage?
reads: 30 kV
